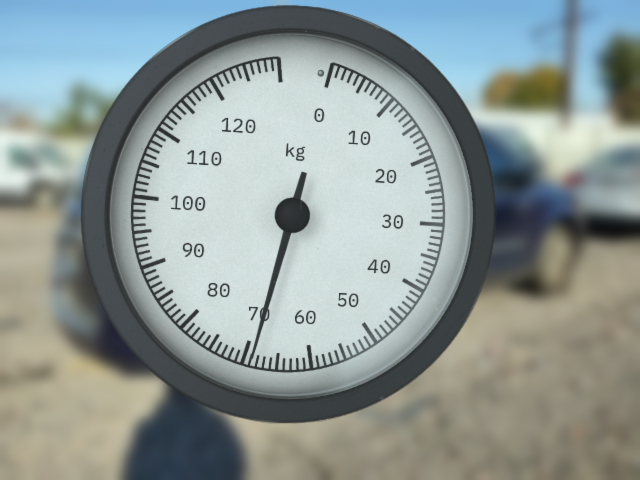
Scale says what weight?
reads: 69 kg
